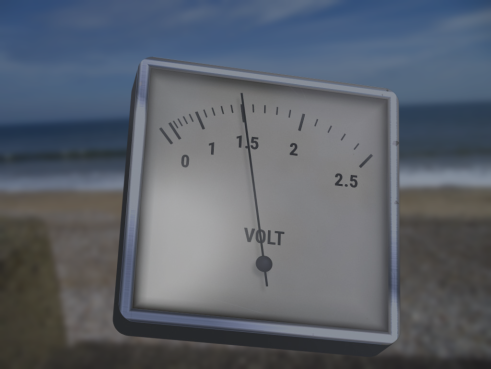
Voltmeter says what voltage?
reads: 1.5 V
